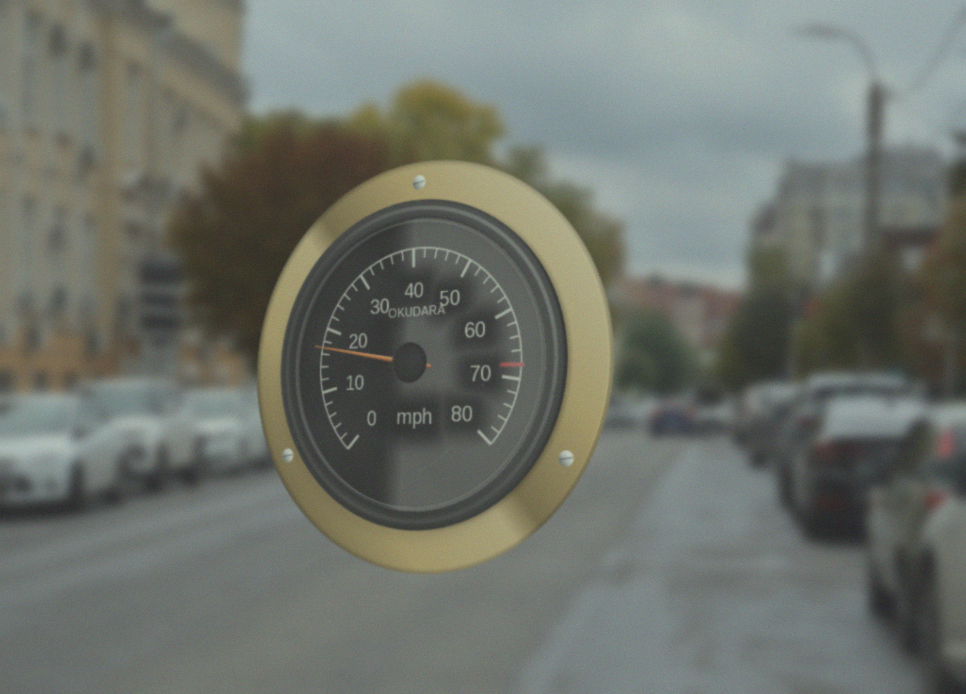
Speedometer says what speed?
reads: 17 mph
